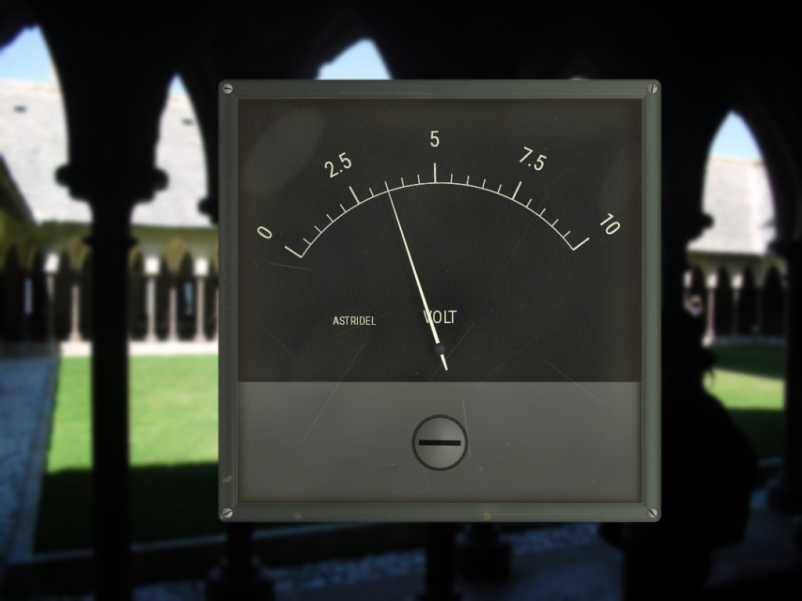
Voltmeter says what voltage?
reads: 3.5 V
